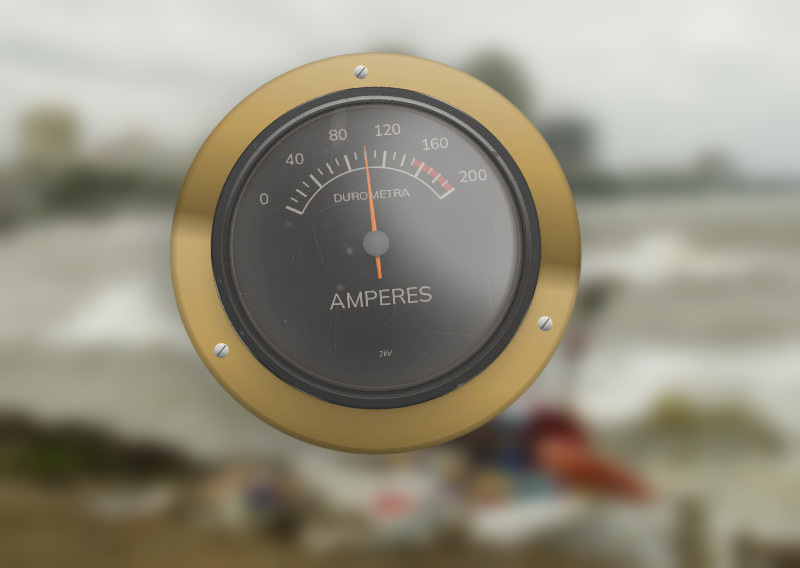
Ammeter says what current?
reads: 100 A
